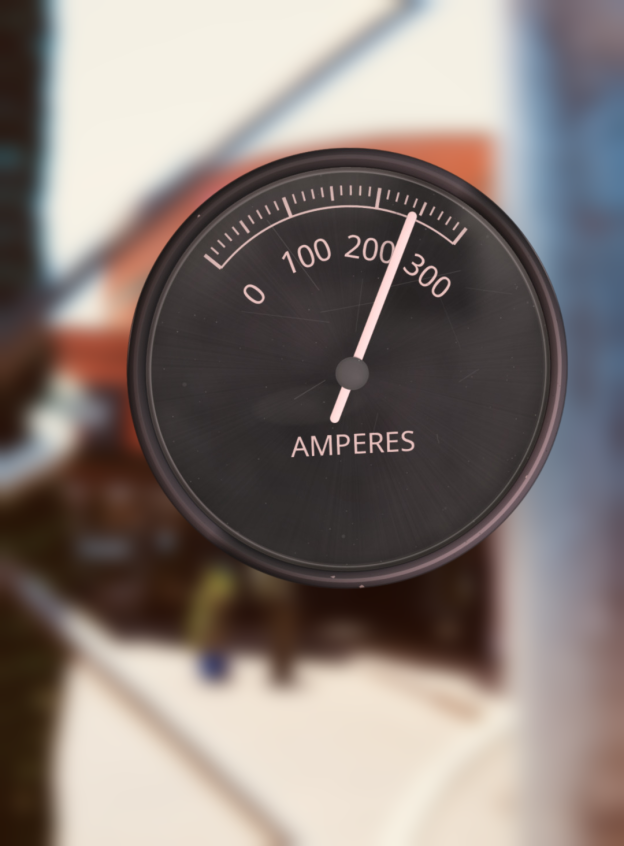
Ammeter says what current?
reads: 240 A
